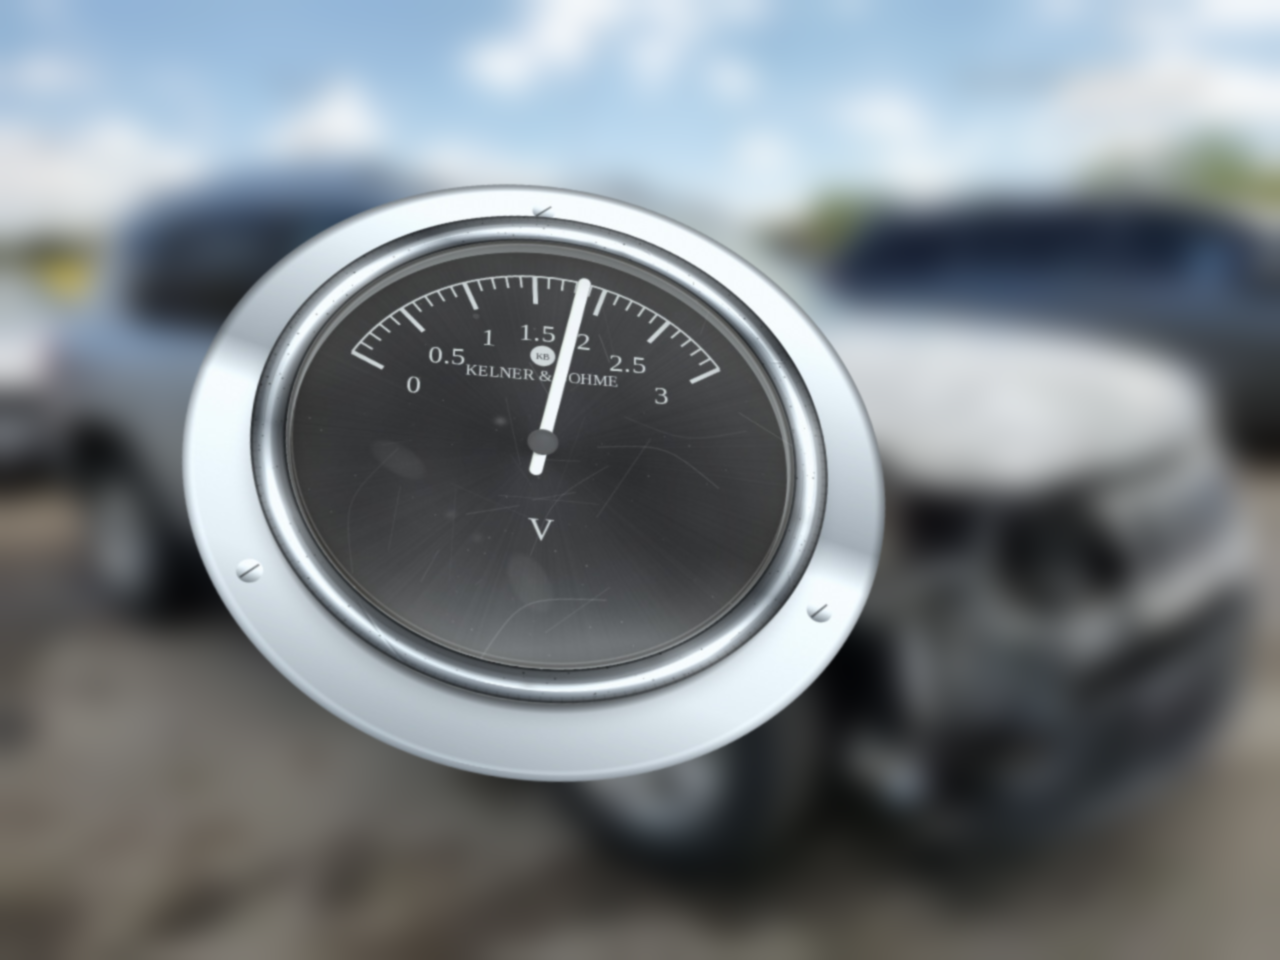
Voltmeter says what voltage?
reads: 1.85 V
